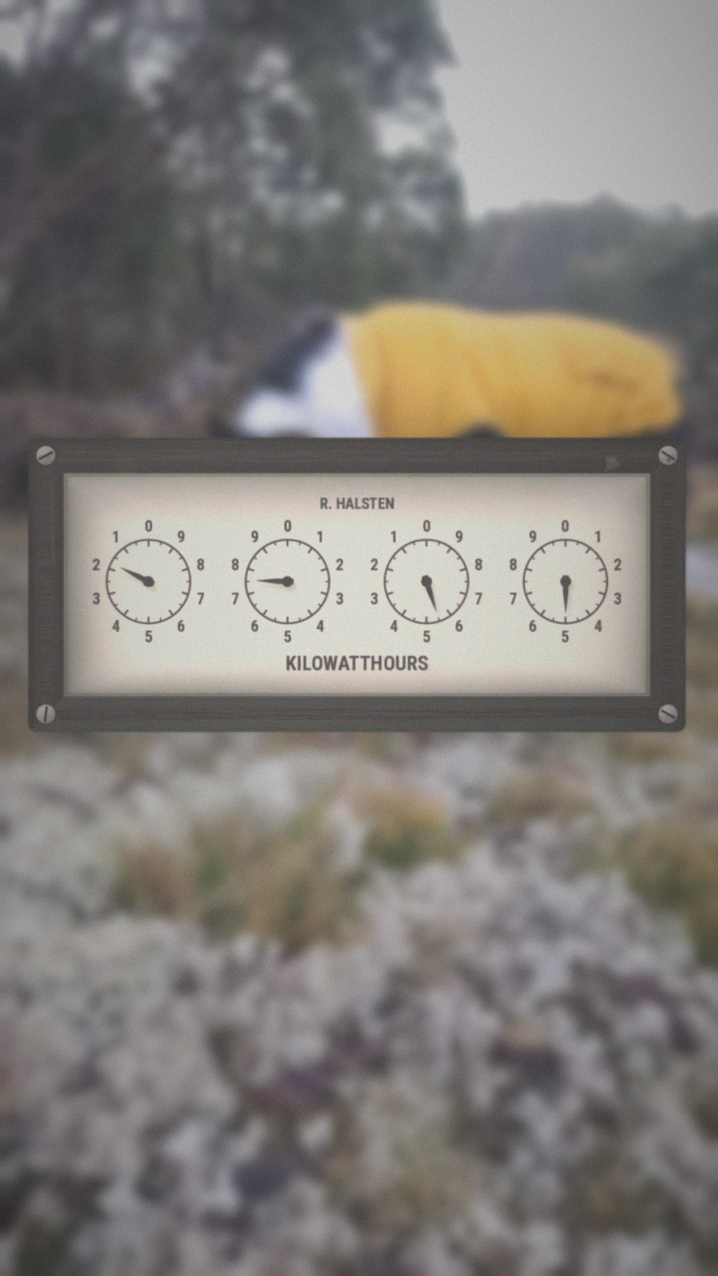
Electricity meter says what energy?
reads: 1755 kWh
